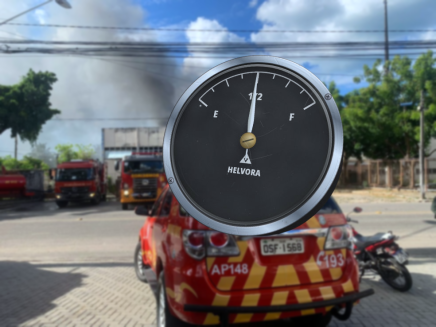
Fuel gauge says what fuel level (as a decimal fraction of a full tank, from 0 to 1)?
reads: 0.5
